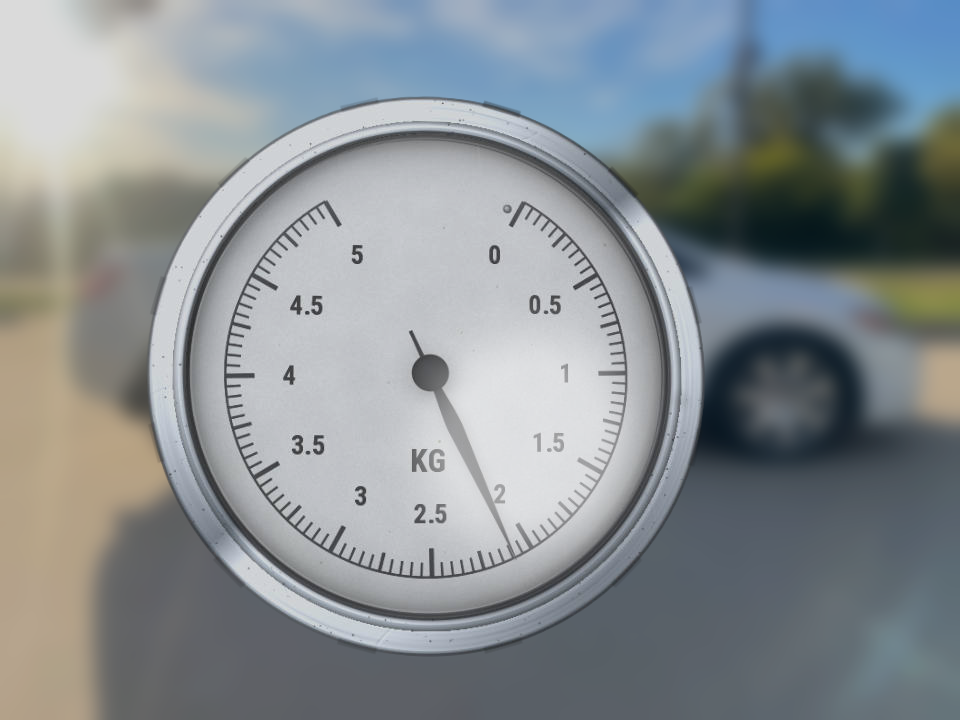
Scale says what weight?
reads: 2.1 kg
